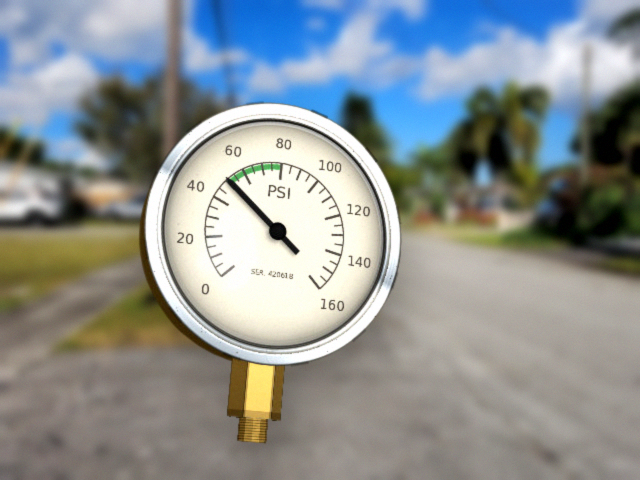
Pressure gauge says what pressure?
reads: 50 psi
